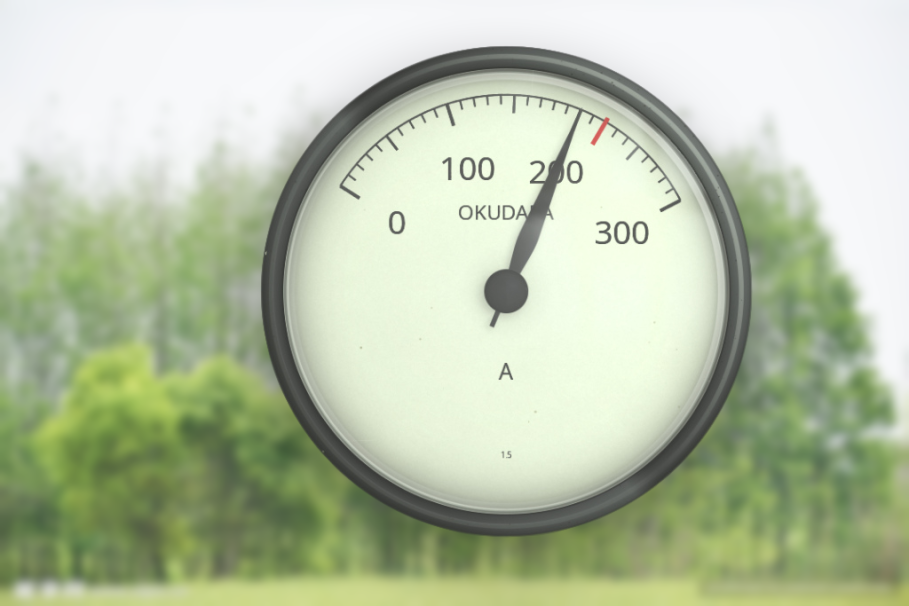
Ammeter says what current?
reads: 200 A
